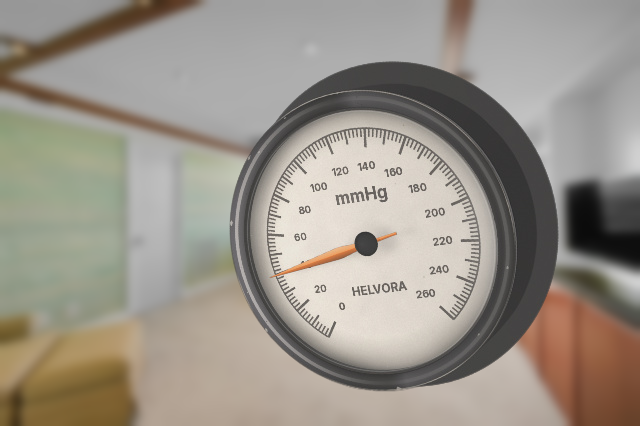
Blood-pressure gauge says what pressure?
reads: 40 mmHg
